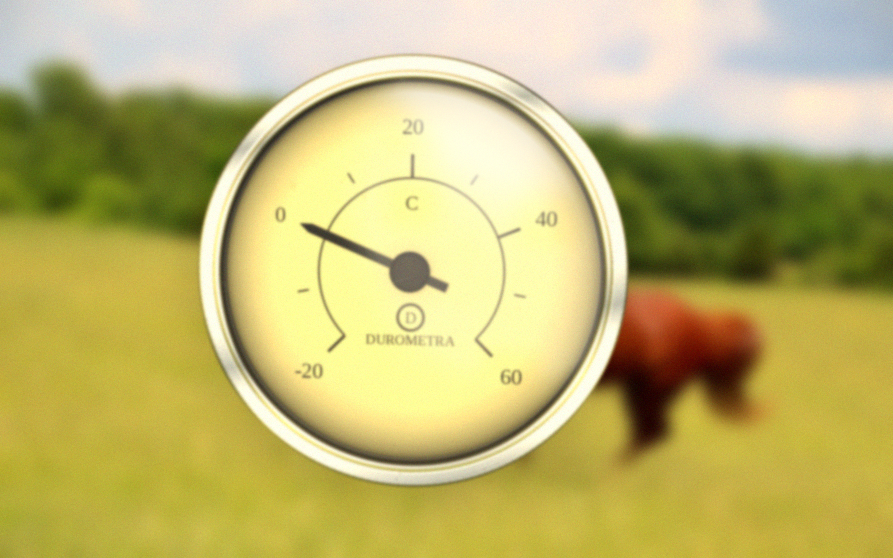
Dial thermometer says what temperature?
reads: 0 °C
